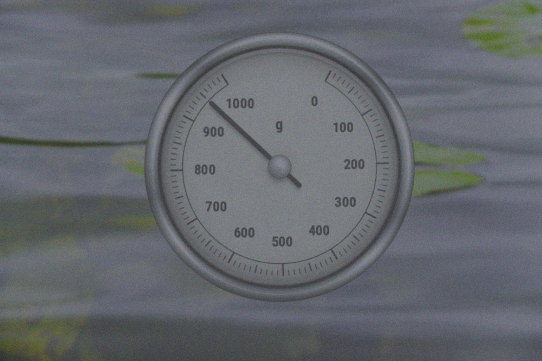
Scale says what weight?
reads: 950 g
